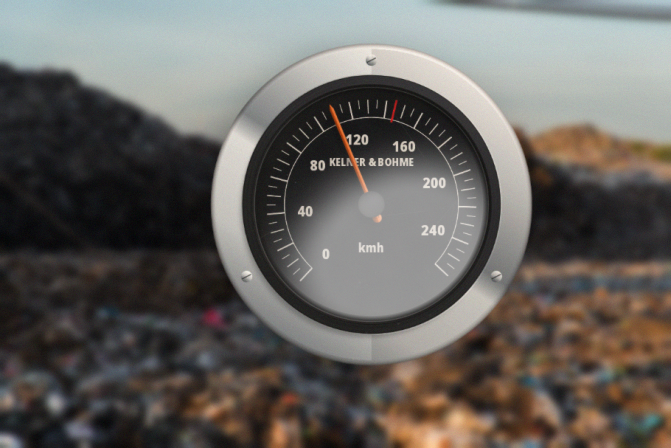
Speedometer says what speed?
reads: 110 km/h
